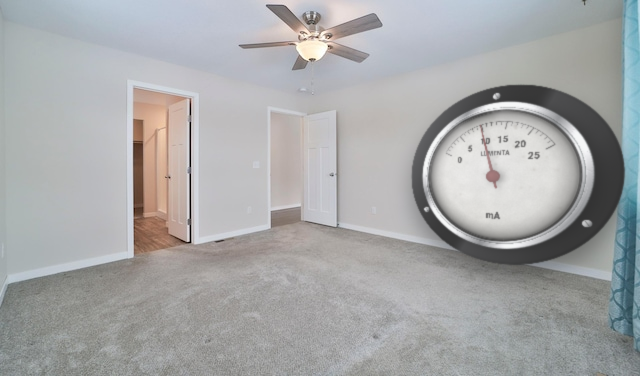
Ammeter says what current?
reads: 10 mA
